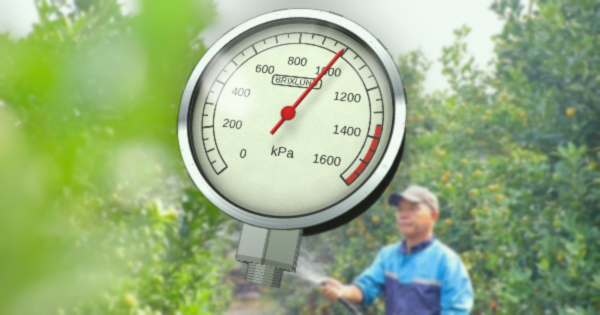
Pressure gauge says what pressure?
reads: 1000 kPa
